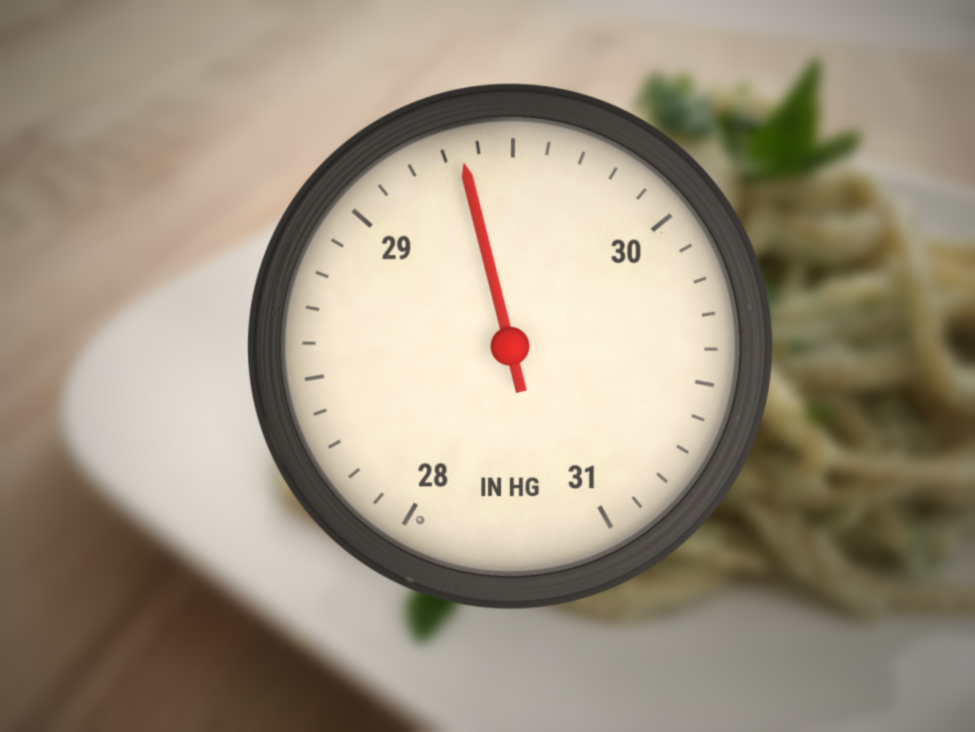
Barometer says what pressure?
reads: 29.35 inHg
